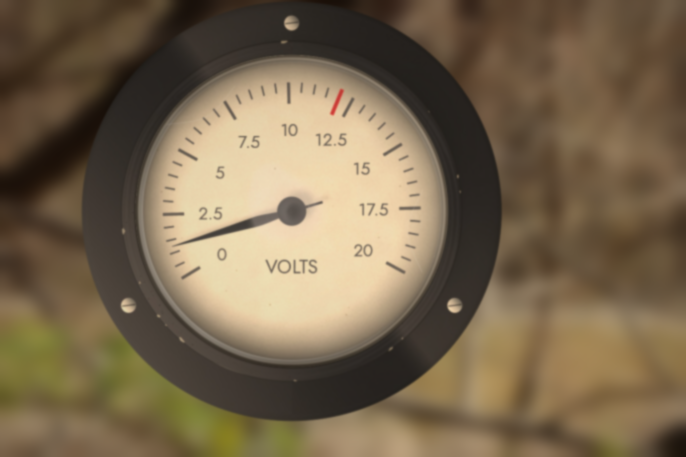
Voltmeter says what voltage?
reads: 1.25 V
